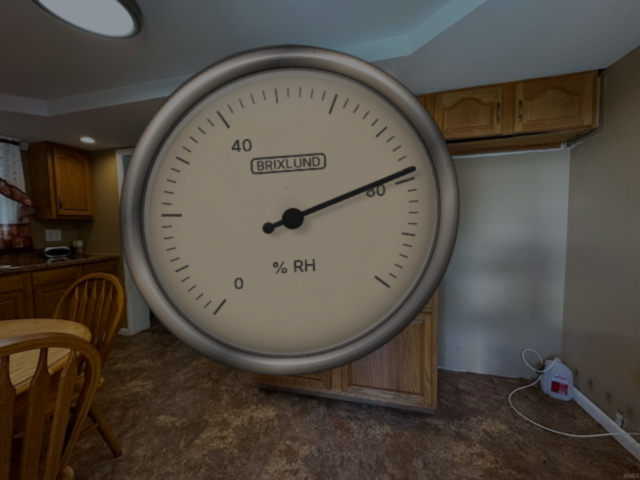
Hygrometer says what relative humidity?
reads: 78 %
